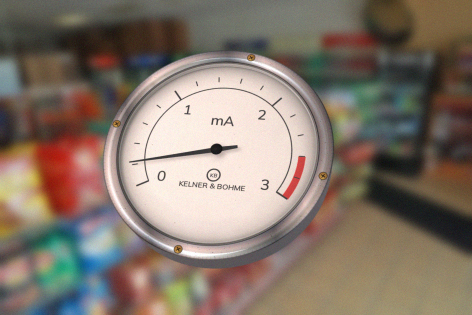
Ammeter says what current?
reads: 0.2 mA
